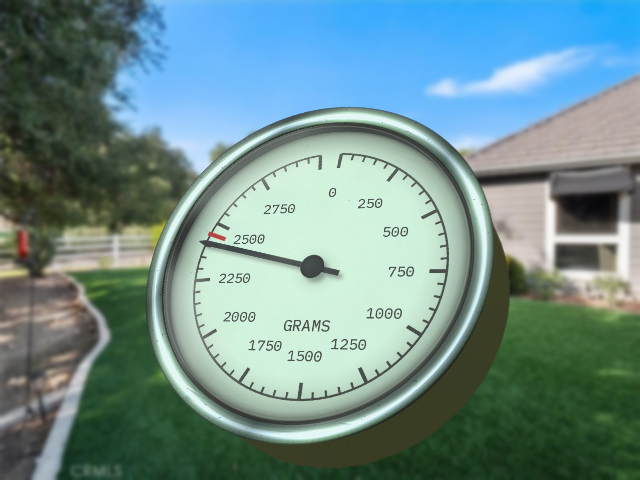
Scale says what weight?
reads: 2400 g
